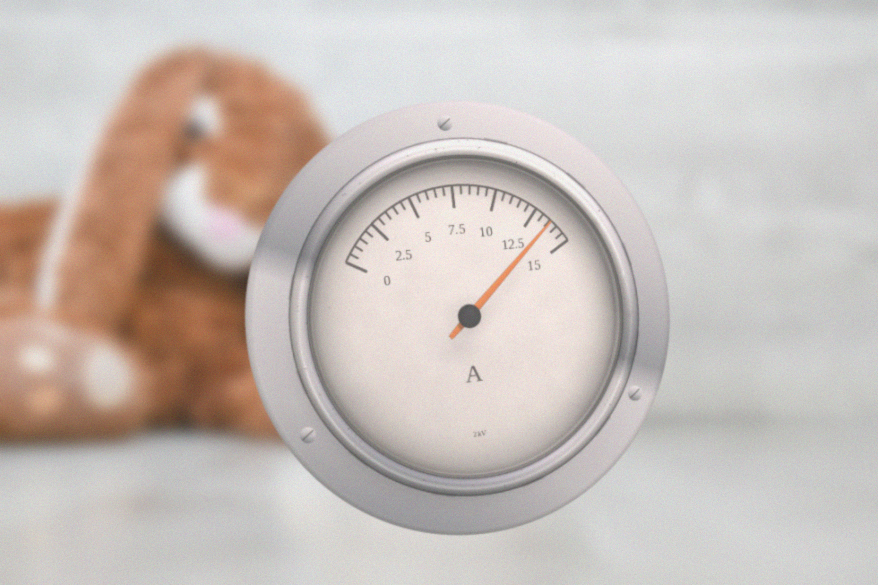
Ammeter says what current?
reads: 13.5 A
